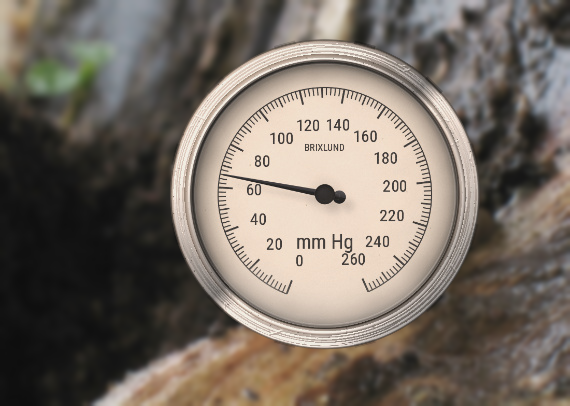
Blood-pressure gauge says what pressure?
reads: 66 mmHg
